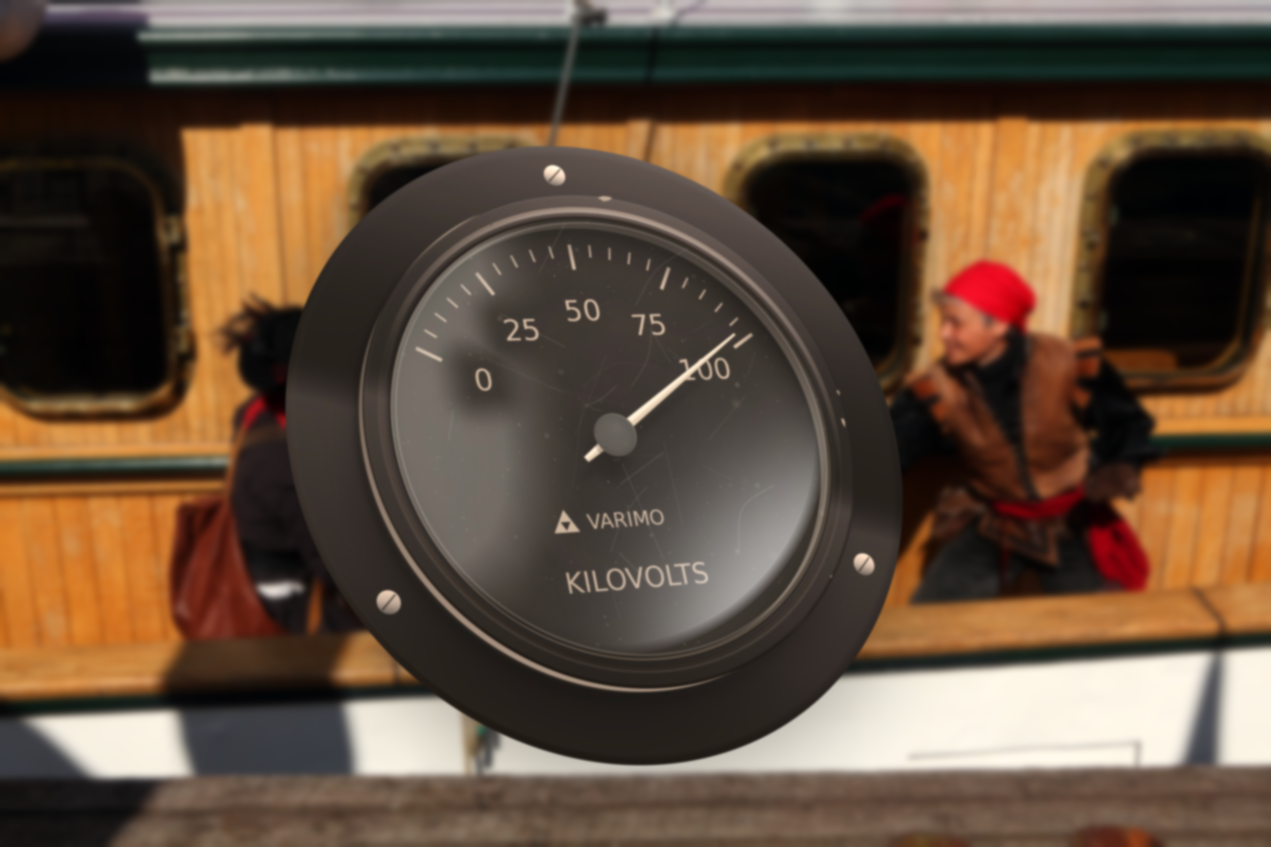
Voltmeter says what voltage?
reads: 97.5 kV
